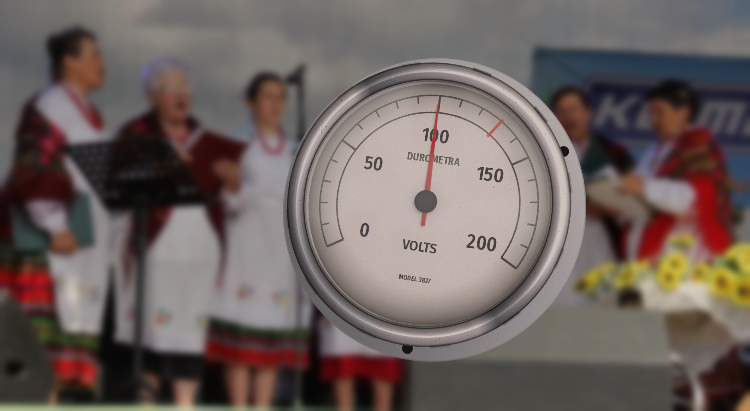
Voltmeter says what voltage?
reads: 100 V
